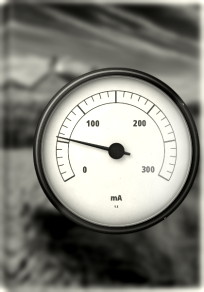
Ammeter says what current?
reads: 55 mA
